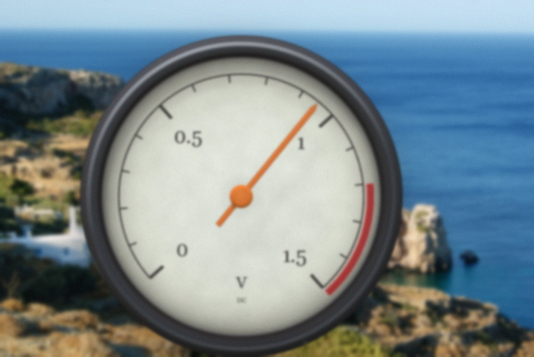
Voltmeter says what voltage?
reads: 0.95 V
